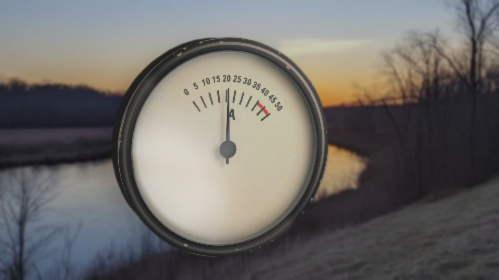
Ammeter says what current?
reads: 20 A
